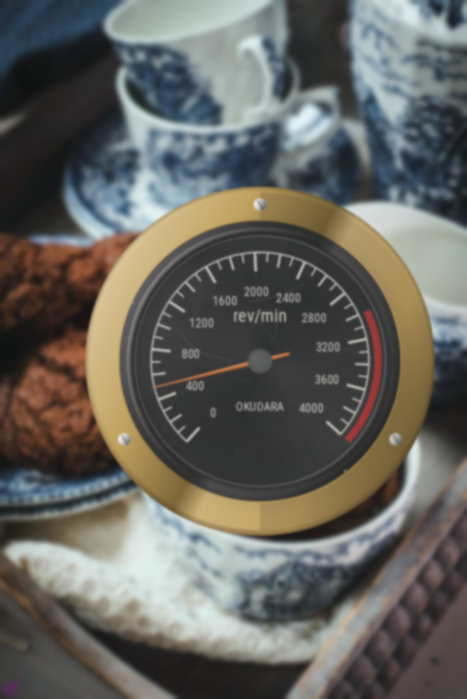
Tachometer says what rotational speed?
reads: 500 rpm
